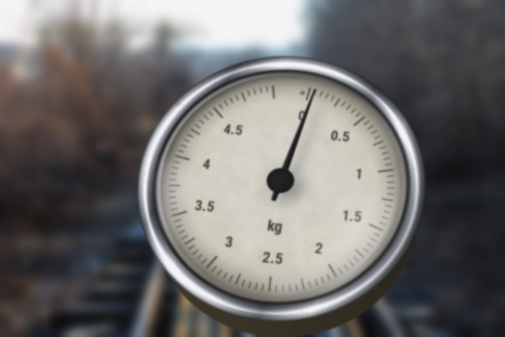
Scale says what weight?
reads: 0.05 kg
